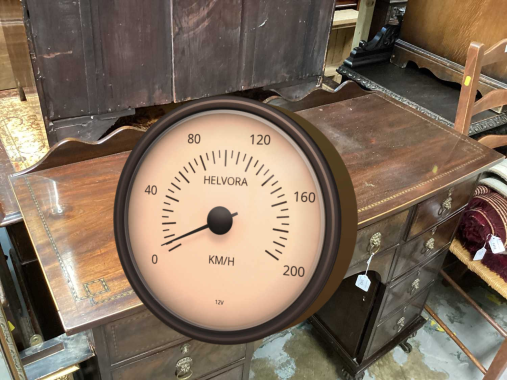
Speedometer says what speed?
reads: 5 km/h
